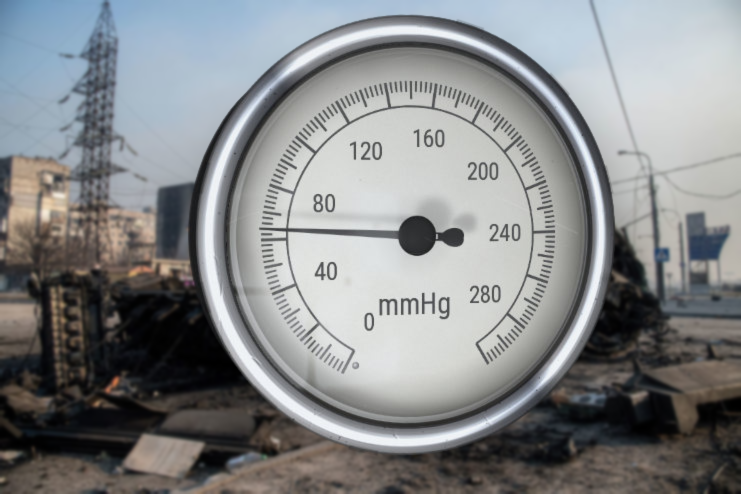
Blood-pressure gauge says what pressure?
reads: 64 mmHg
